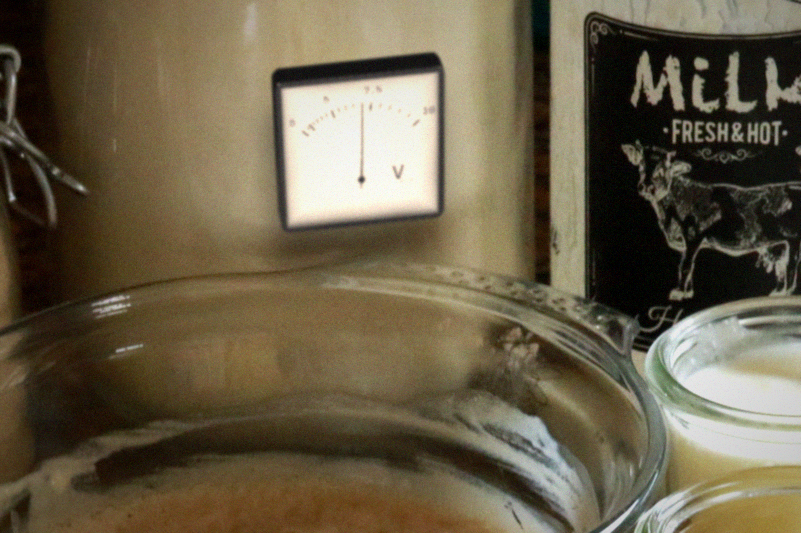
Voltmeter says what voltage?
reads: 7 V
